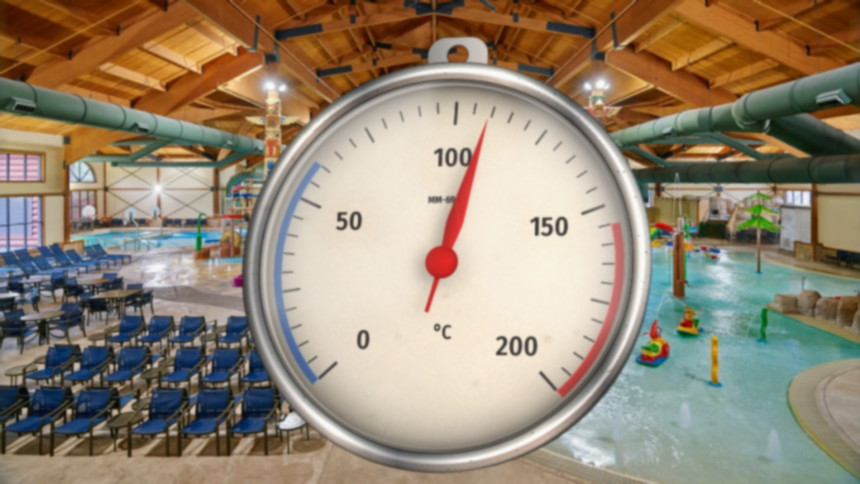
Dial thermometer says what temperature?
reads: 110 °C
